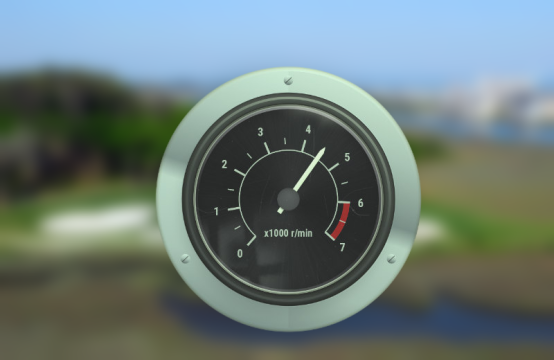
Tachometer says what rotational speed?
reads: 4500 rpm
